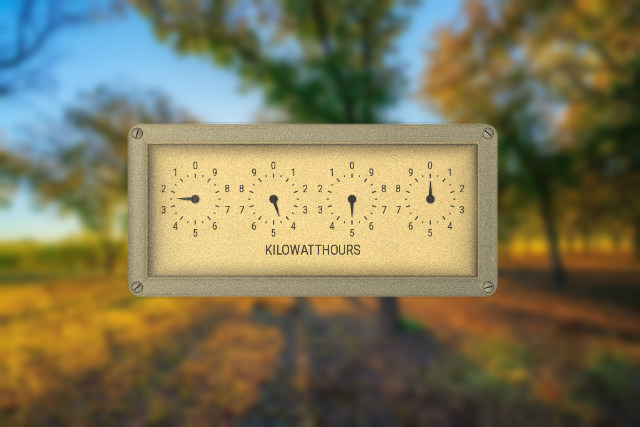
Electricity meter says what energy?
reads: 2450 kWh
